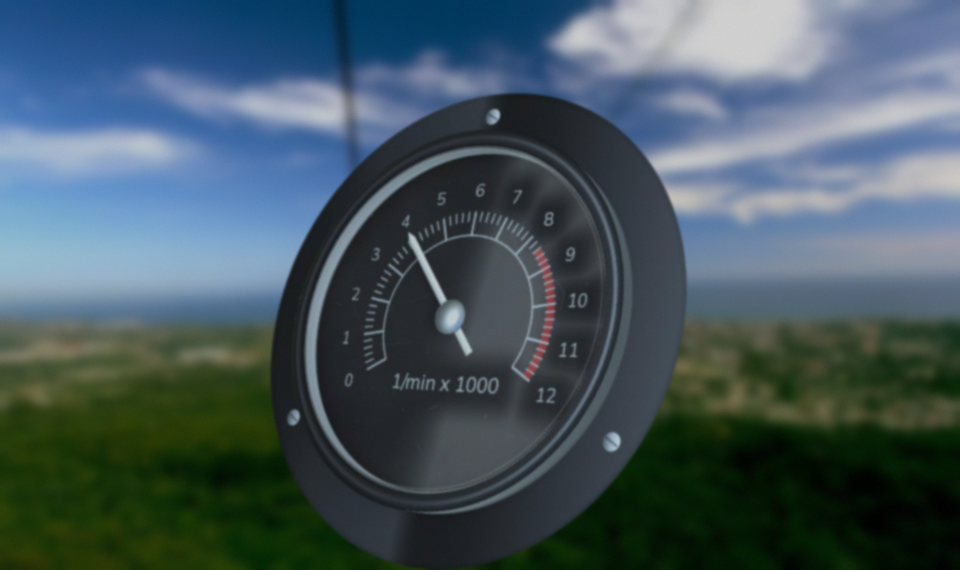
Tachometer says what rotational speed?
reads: 4000 rpm
